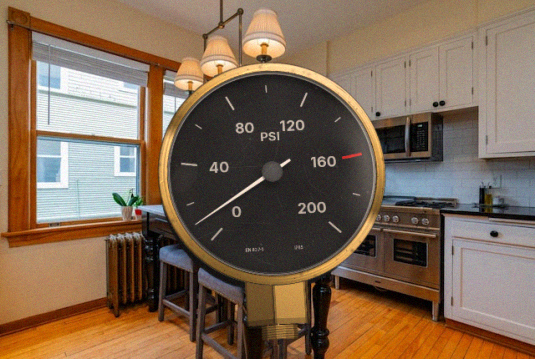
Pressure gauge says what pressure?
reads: 10 psi
